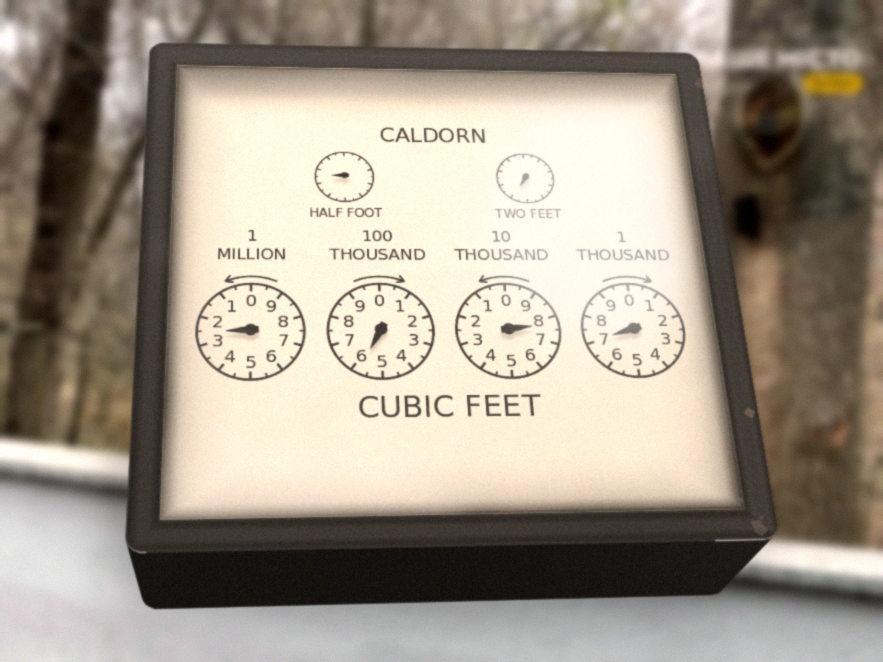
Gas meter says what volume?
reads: 257700 ft³
